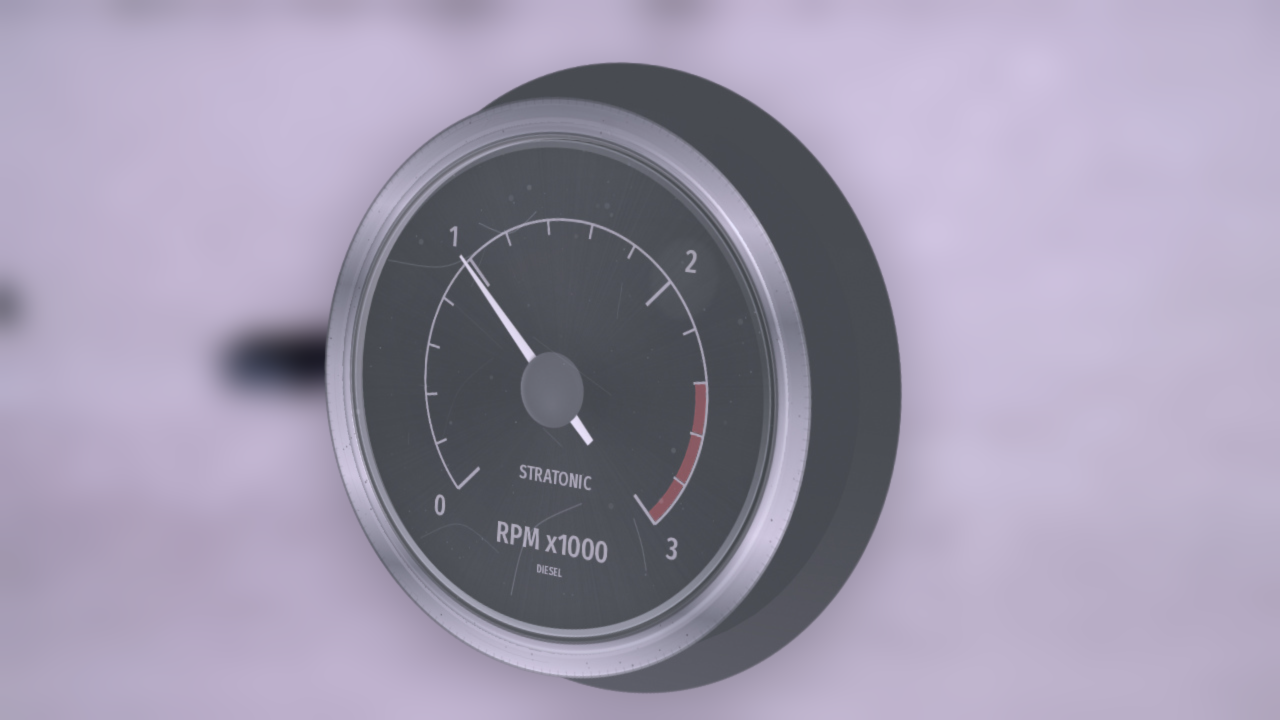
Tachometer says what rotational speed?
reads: 1000 rpm
